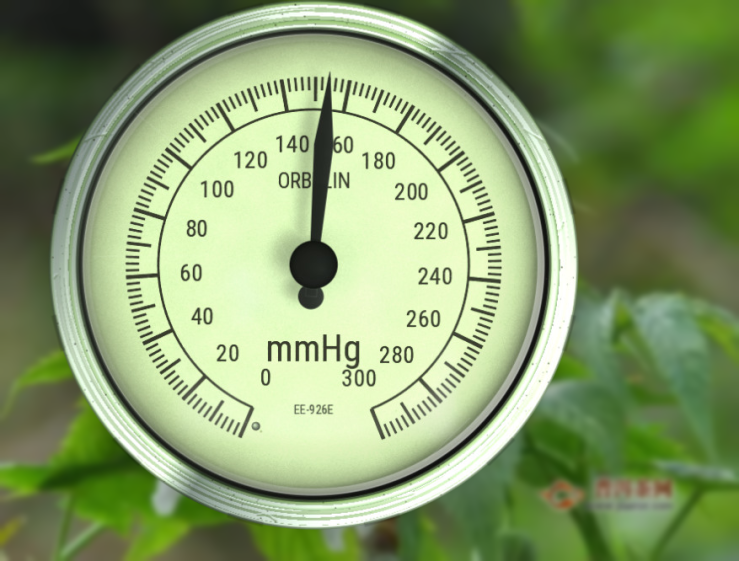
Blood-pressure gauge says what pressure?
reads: 154 mmHg
